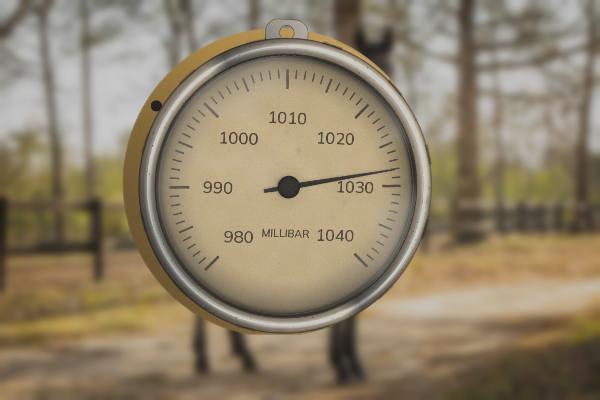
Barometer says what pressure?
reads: 1028 mbar
